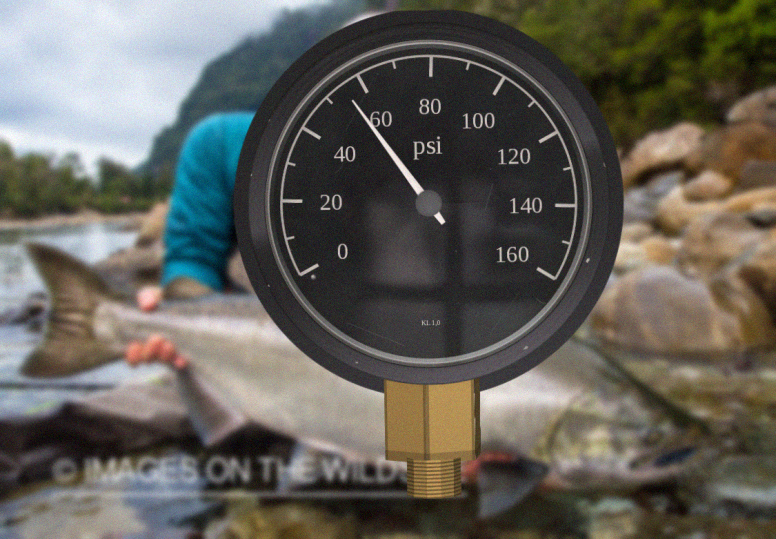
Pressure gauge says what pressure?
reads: 55 psi
